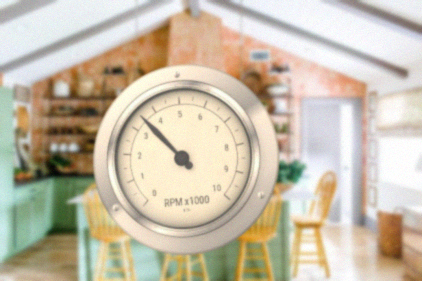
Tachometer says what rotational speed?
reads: 3500 rpm
